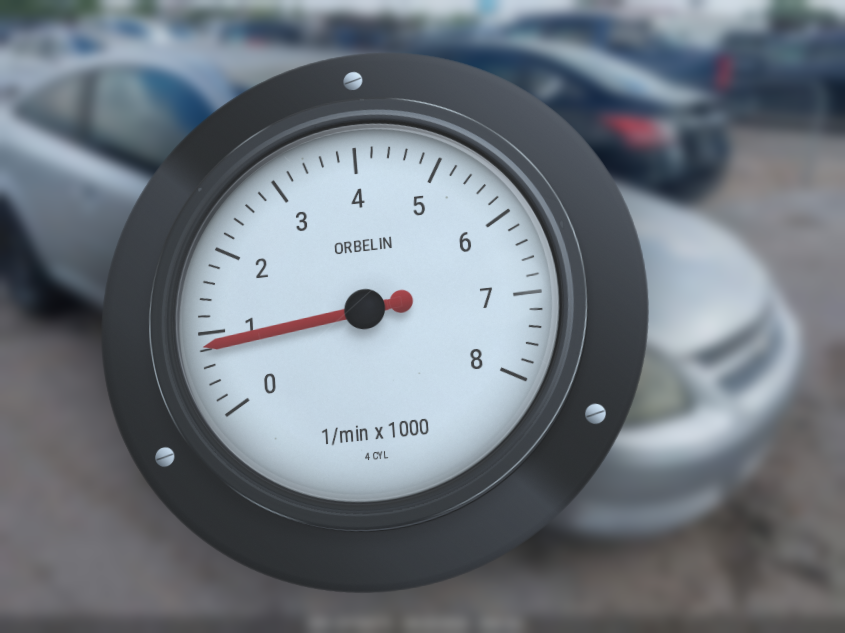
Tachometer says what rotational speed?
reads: 800 rpm
